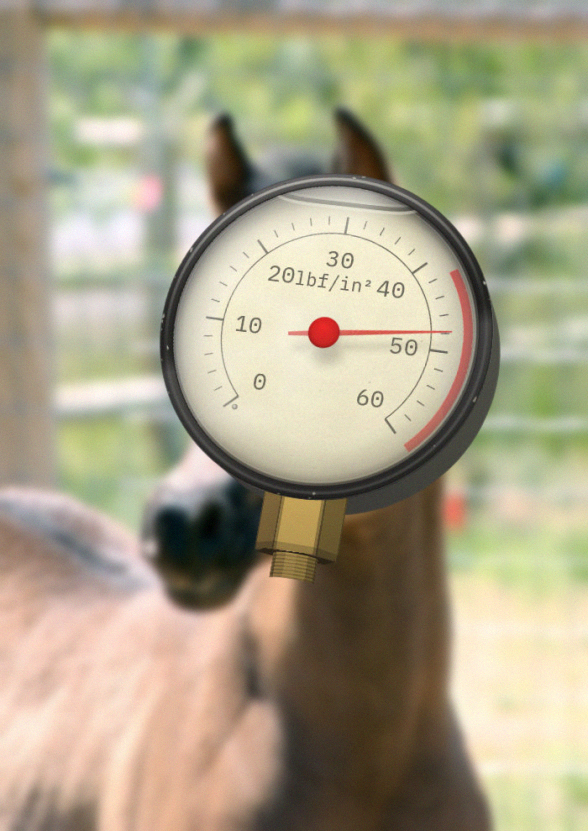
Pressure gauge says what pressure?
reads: 48 psi
